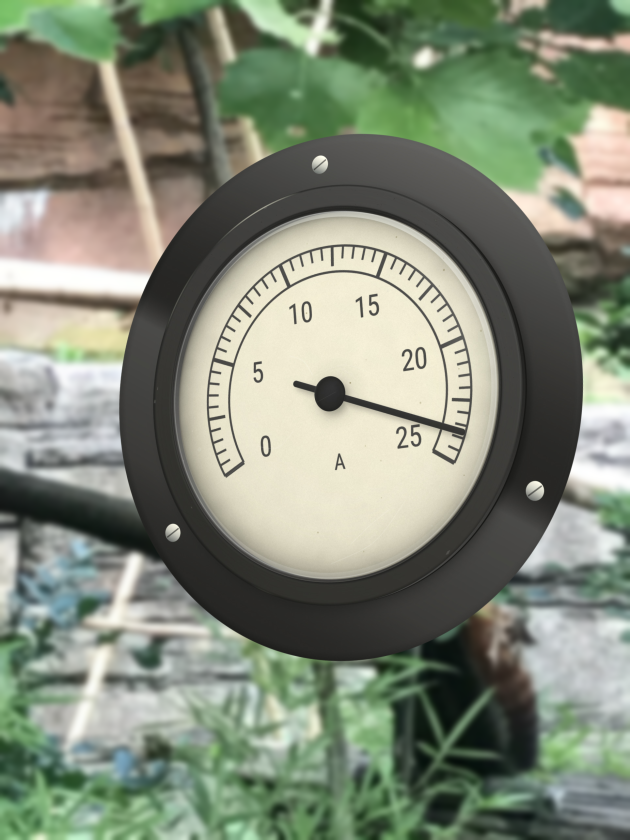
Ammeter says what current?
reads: 23.75 A
